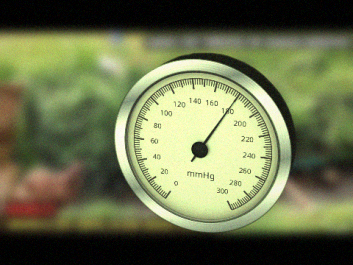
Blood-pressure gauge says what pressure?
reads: 180 mmHg
